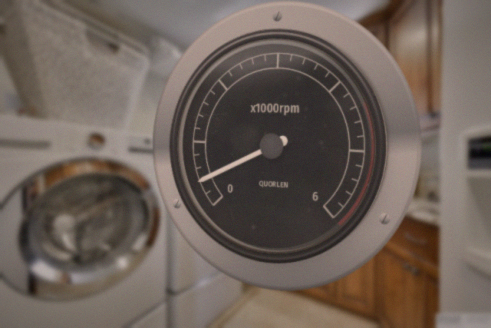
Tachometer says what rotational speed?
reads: 400 rpm
